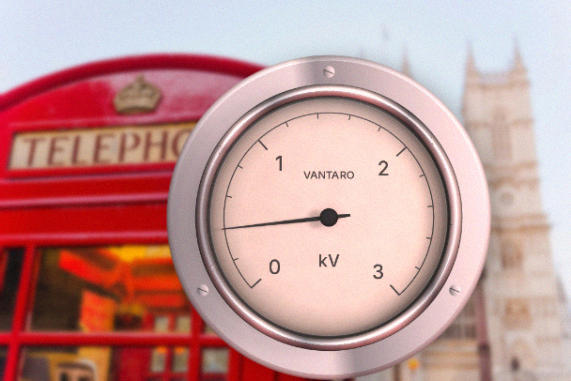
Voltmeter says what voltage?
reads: 0.4 kV
